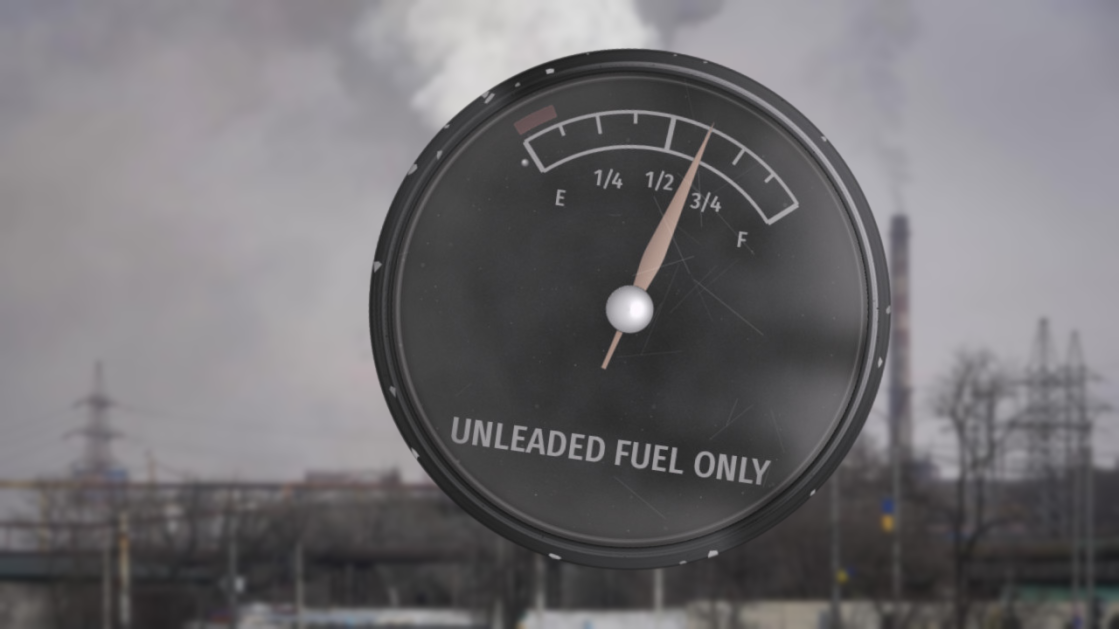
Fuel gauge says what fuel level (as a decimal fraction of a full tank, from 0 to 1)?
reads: 0.625
